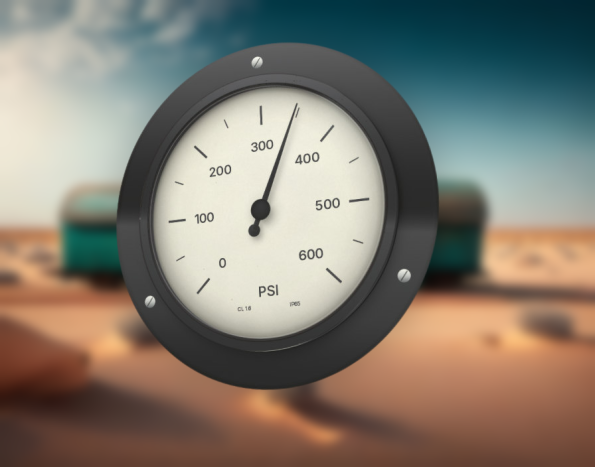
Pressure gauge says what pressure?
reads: 350 psi
